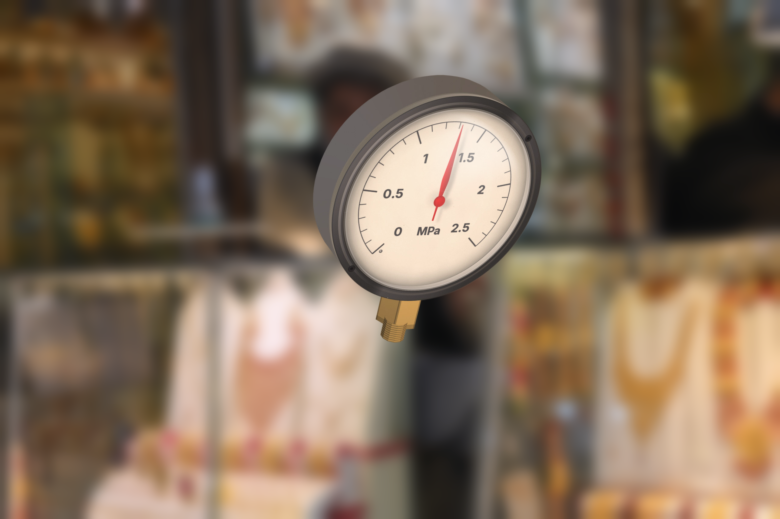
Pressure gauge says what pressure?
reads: 1.3 MPa
